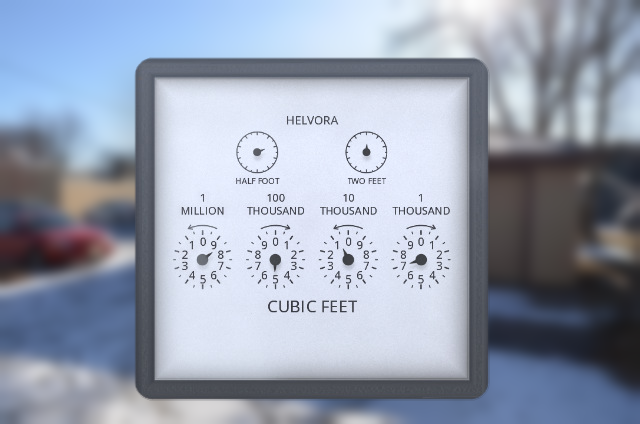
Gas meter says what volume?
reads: 850700 ft³
